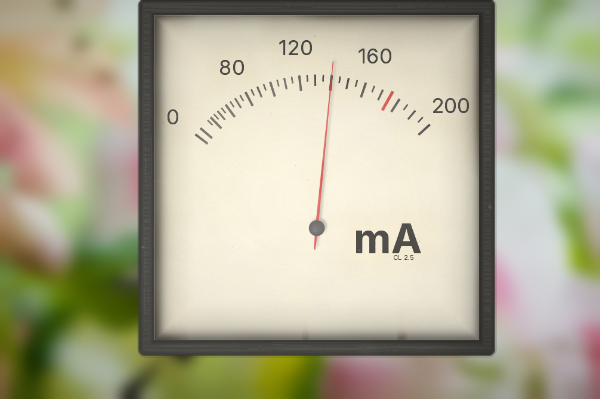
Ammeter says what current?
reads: 140 mA
